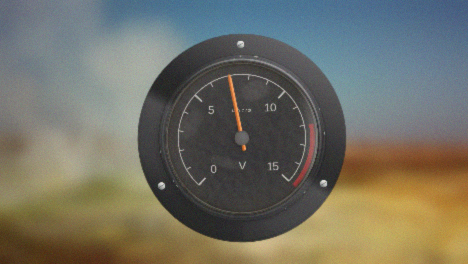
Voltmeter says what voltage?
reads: 7 V
